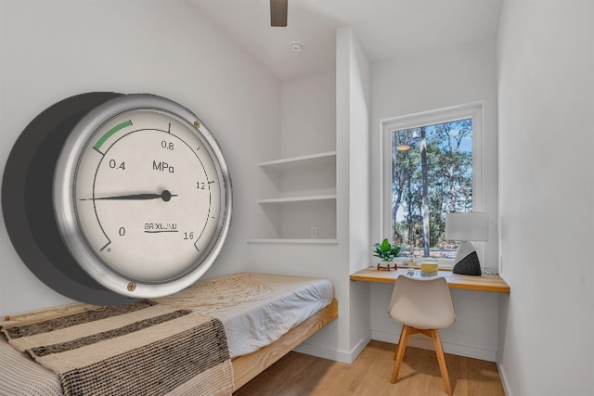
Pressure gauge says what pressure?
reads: 0.2 MPa
